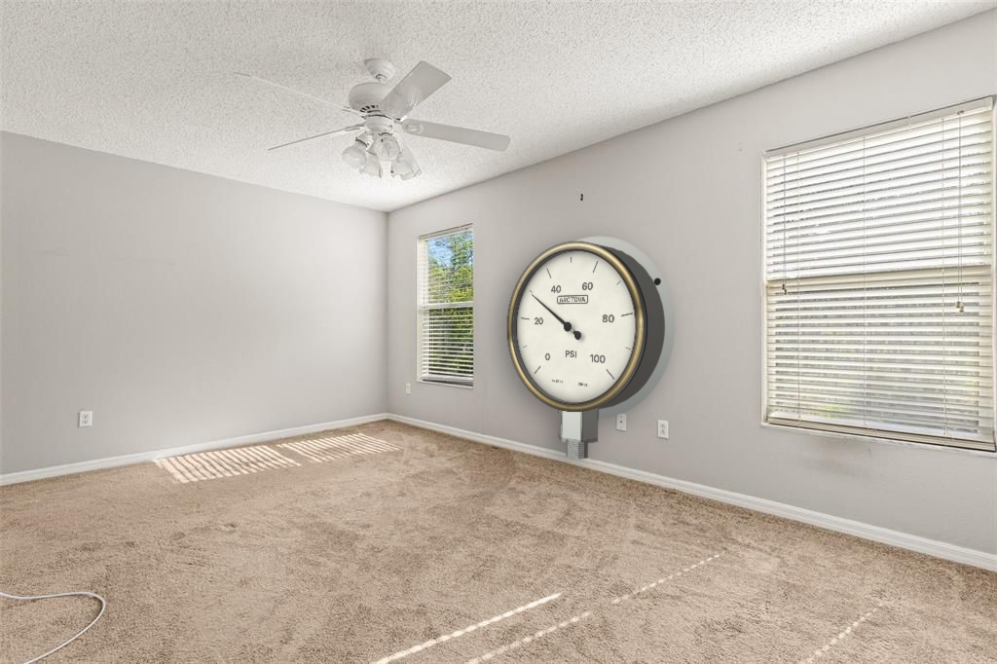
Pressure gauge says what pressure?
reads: 30 psi
